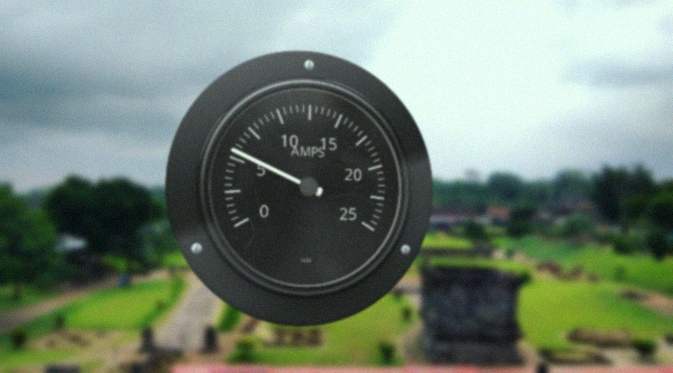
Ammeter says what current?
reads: 5.5 A
